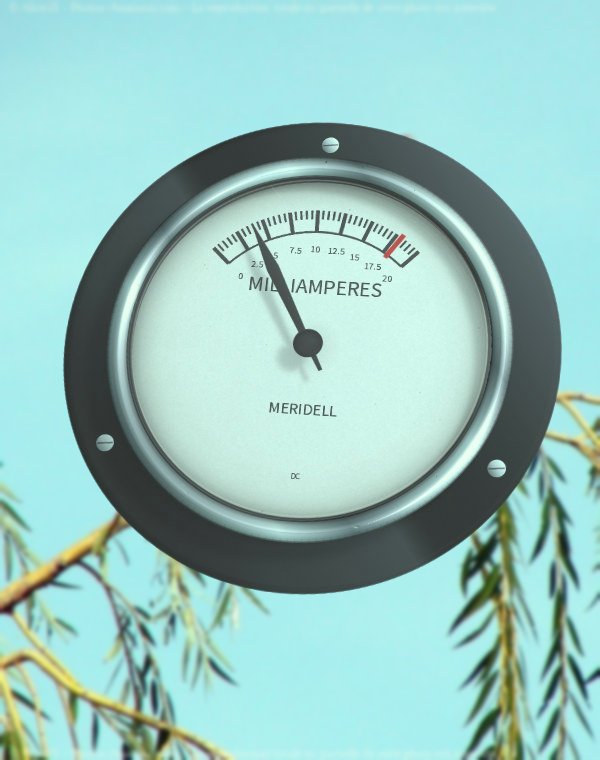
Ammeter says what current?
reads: 4 mA
